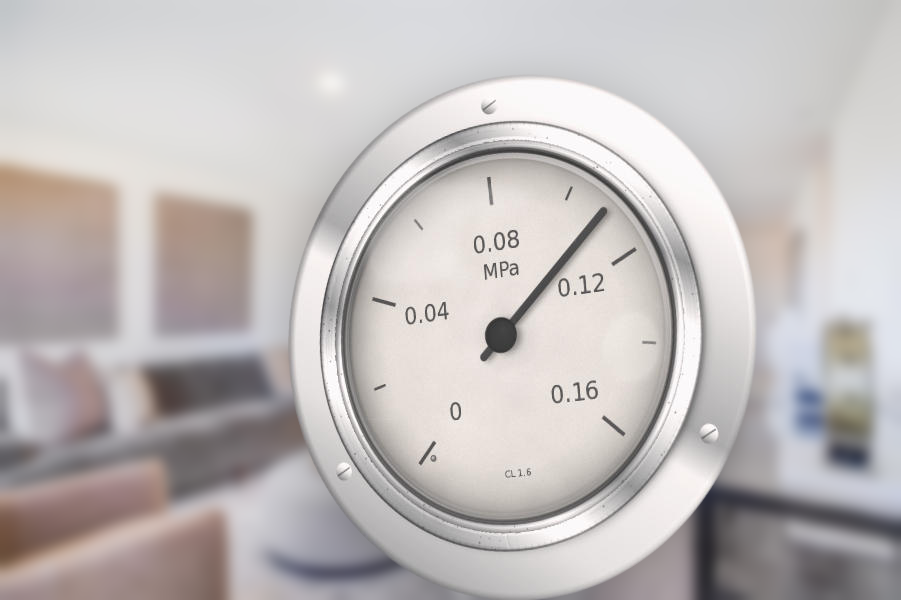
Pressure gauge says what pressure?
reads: 0.11 MPa
